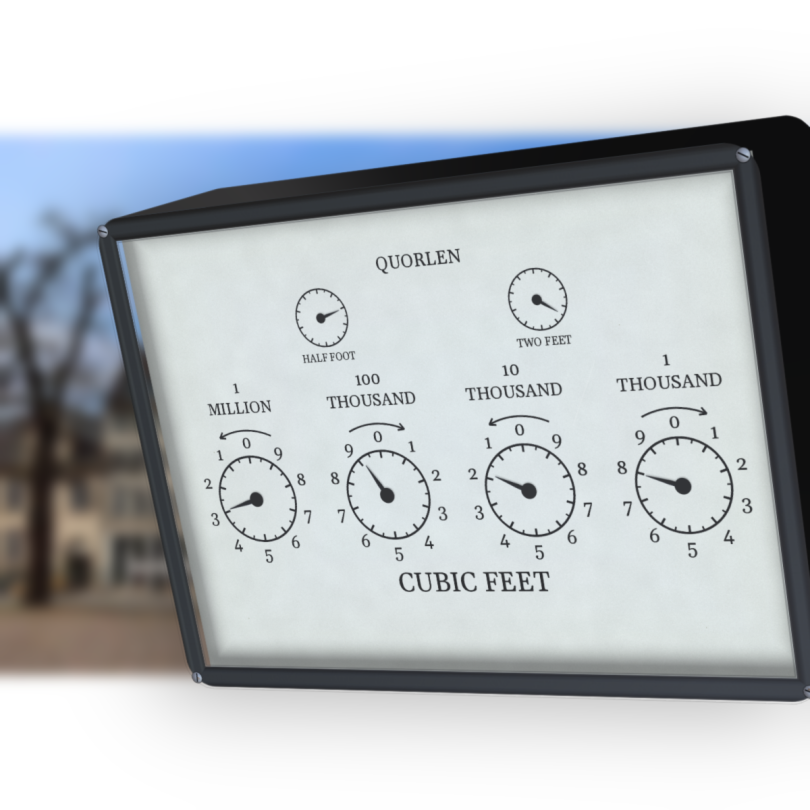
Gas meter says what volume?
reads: 291800 ft³
